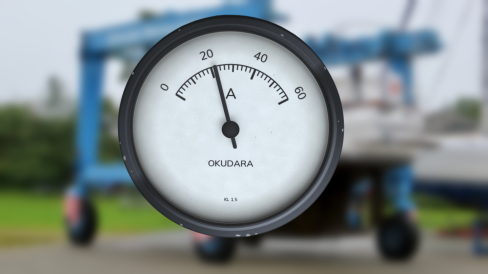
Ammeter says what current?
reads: 22 A
